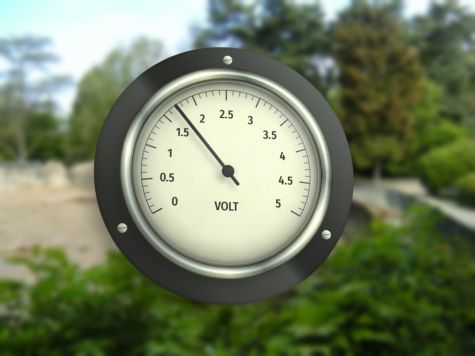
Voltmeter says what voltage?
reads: 1.7 V
